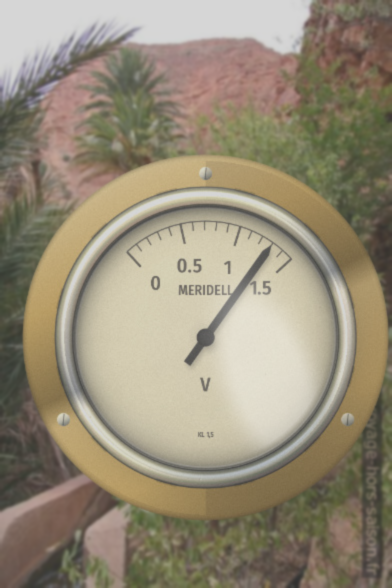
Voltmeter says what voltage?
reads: 1.3 V
